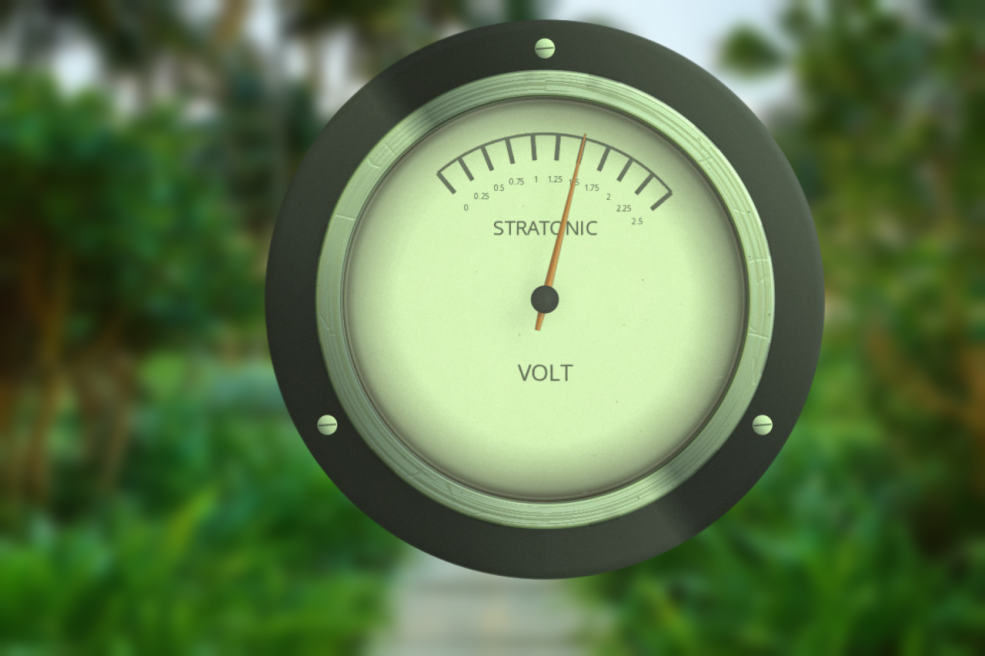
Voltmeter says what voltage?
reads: 1.5 V
